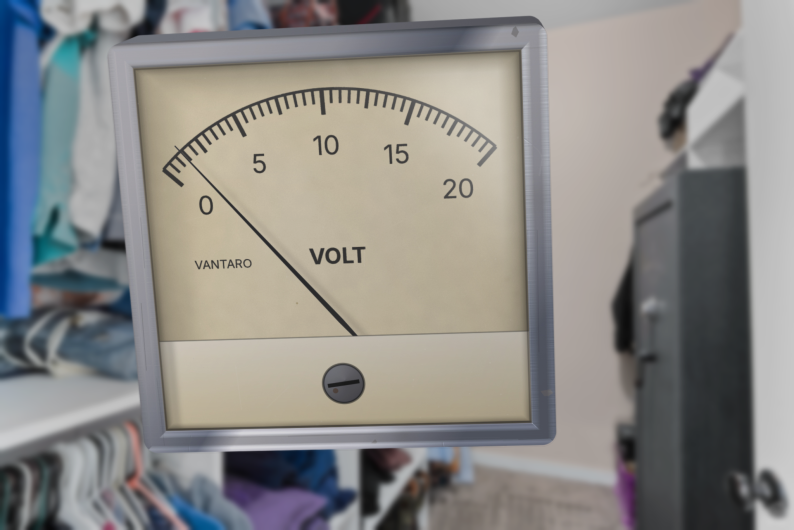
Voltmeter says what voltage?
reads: 1.5 V
